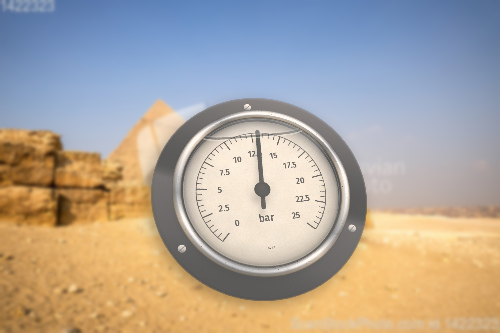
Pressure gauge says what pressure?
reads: 13 bar
